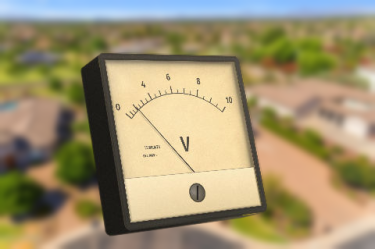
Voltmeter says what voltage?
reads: 2 V
